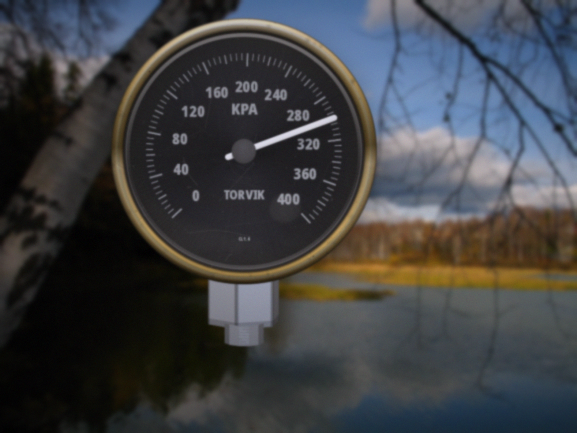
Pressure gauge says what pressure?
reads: 300 kPa
